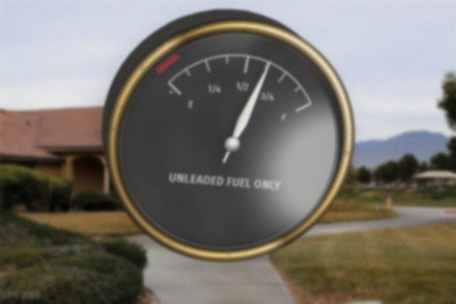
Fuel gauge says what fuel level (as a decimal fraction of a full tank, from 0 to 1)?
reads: 0.625
